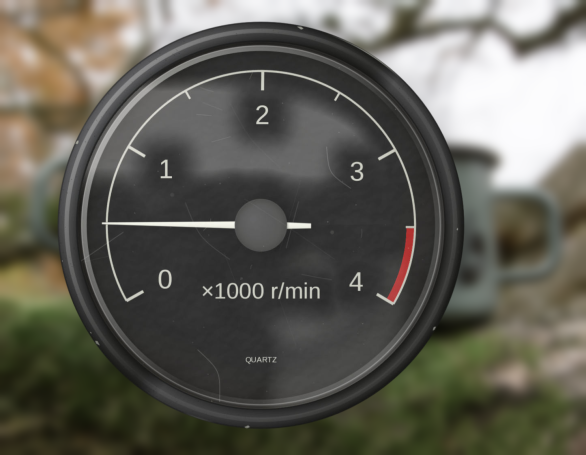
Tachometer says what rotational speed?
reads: 500 rpm
